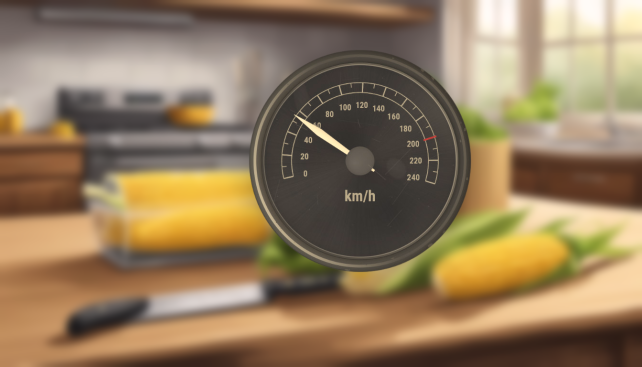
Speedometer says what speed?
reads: 55 km/h
